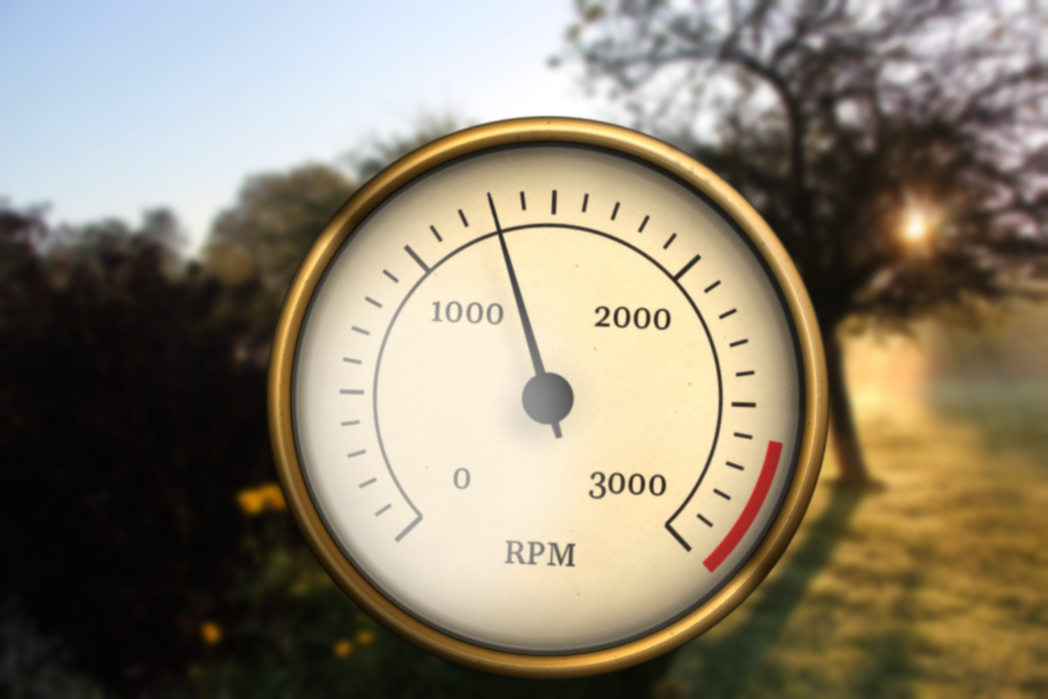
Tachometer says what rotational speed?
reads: 1300 rpm
